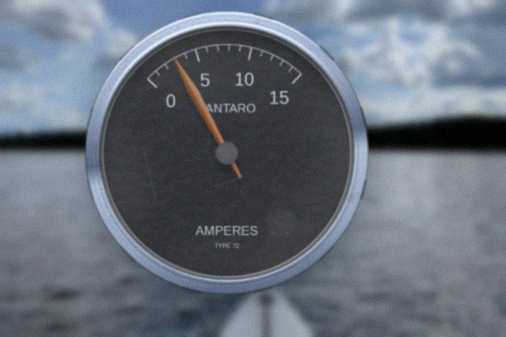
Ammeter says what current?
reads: 3 A
